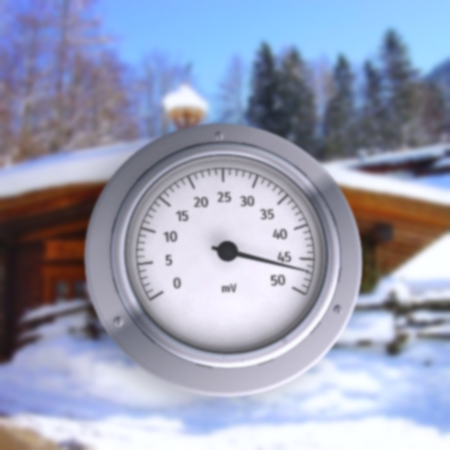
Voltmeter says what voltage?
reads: 47 mV
